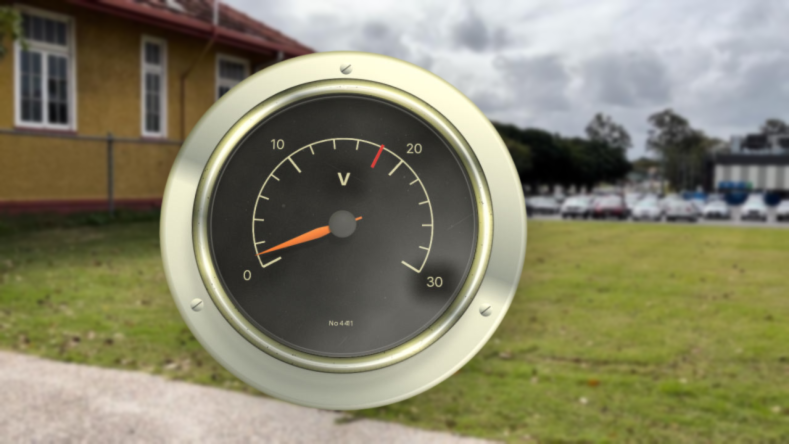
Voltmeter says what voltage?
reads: 1 V
